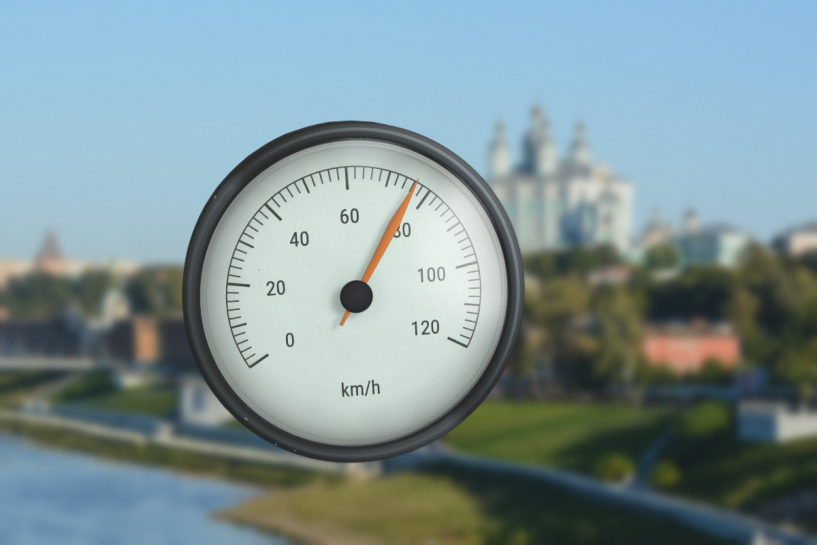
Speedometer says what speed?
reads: 76 km/h
